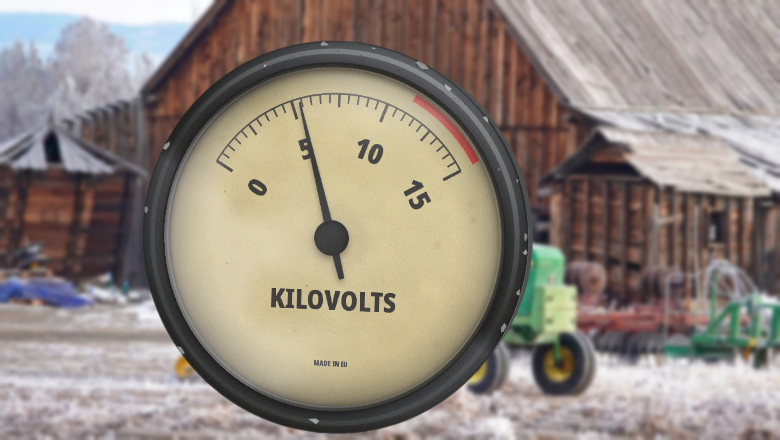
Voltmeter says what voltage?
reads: 5.5 kV
